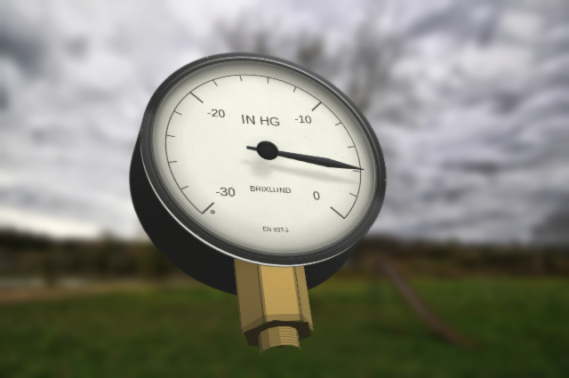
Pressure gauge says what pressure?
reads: -4 inHg
